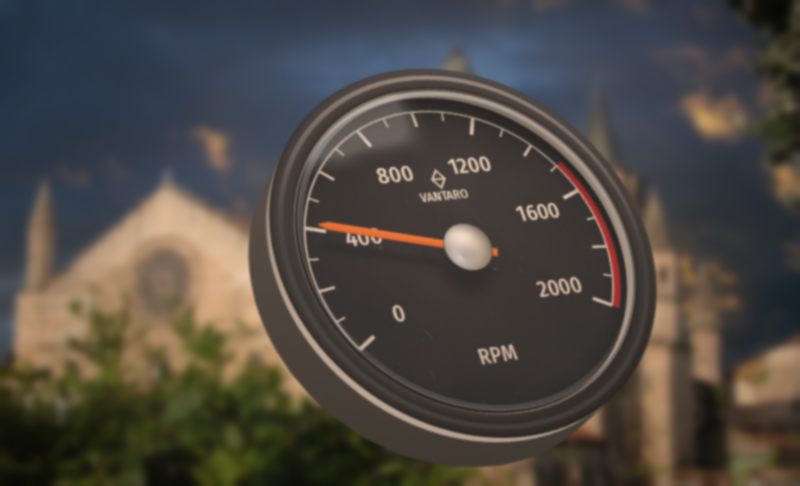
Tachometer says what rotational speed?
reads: 400 rpm
